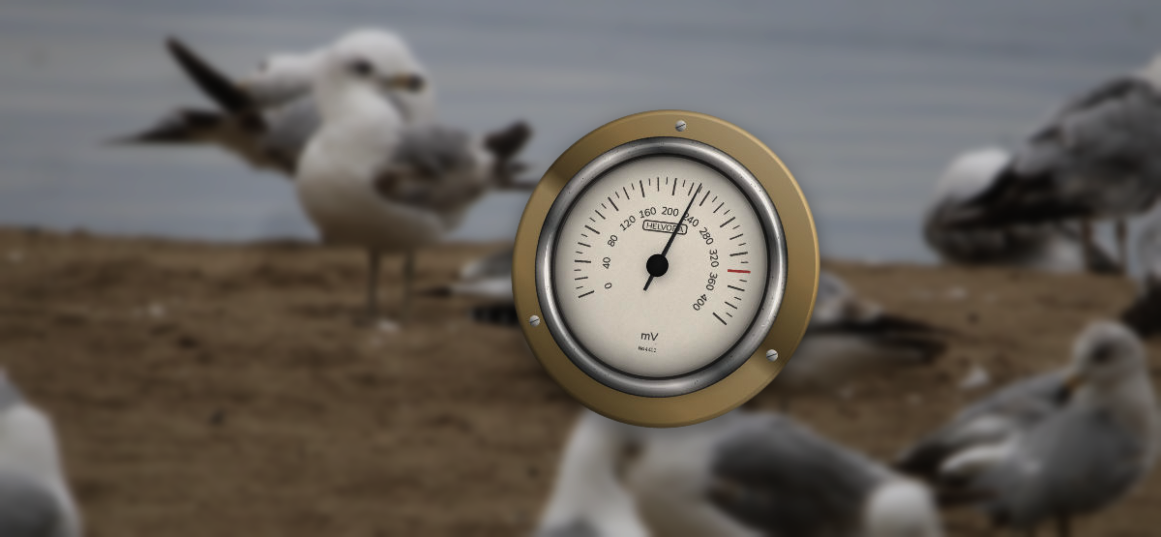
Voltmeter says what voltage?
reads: 230 mV
